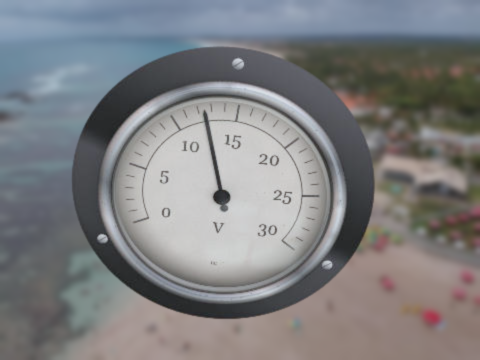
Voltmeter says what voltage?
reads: 12.5 V
